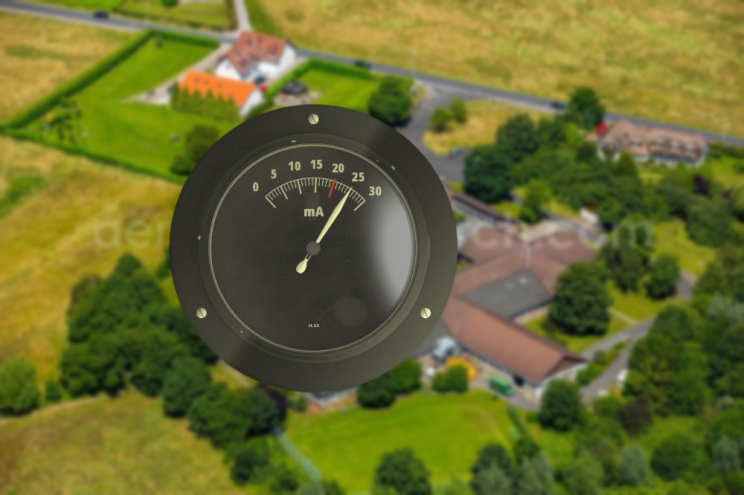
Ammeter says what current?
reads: 25 mA
